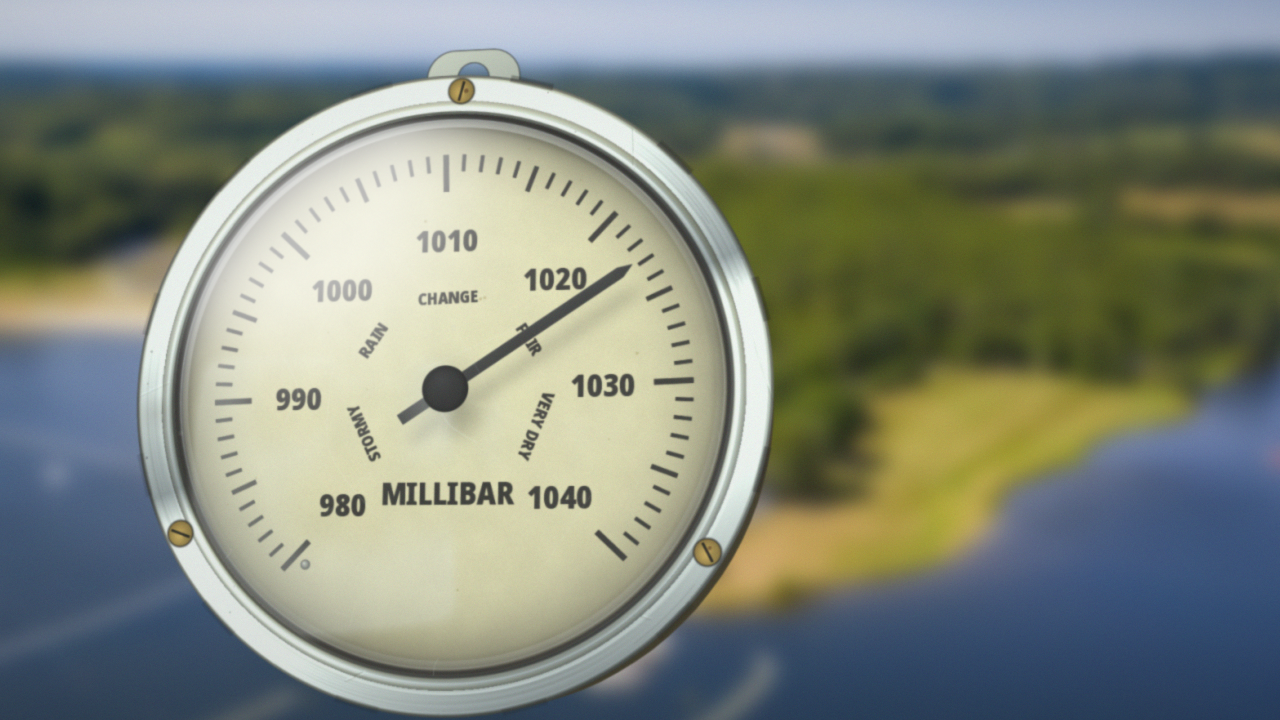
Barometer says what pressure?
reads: 1023 mbar
